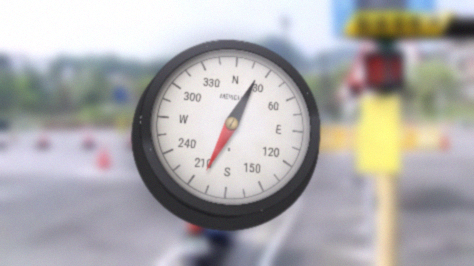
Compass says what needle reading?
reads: 202.5 °
